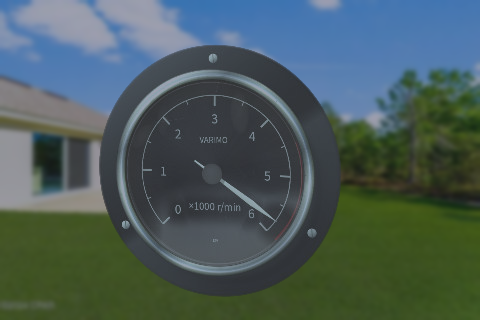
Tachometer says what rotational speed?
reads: 5750 rpm
